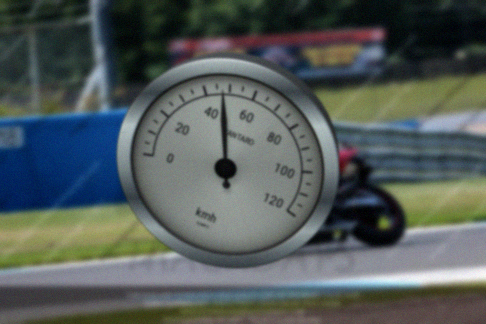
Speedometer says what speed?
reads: 47.5 km/h
